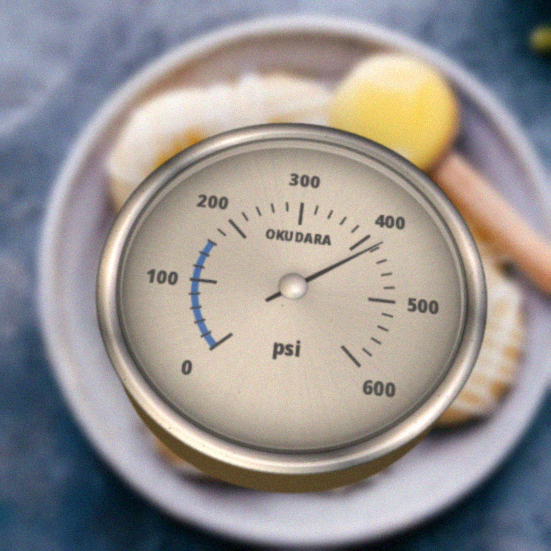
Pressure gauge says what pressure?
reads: 420 psi
